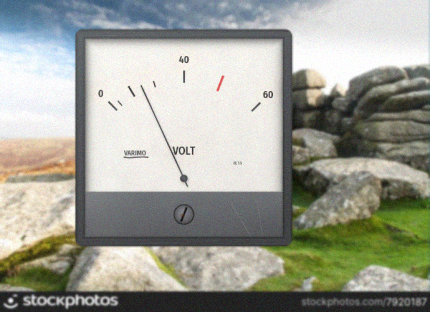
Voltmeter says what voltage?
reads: 25 V
